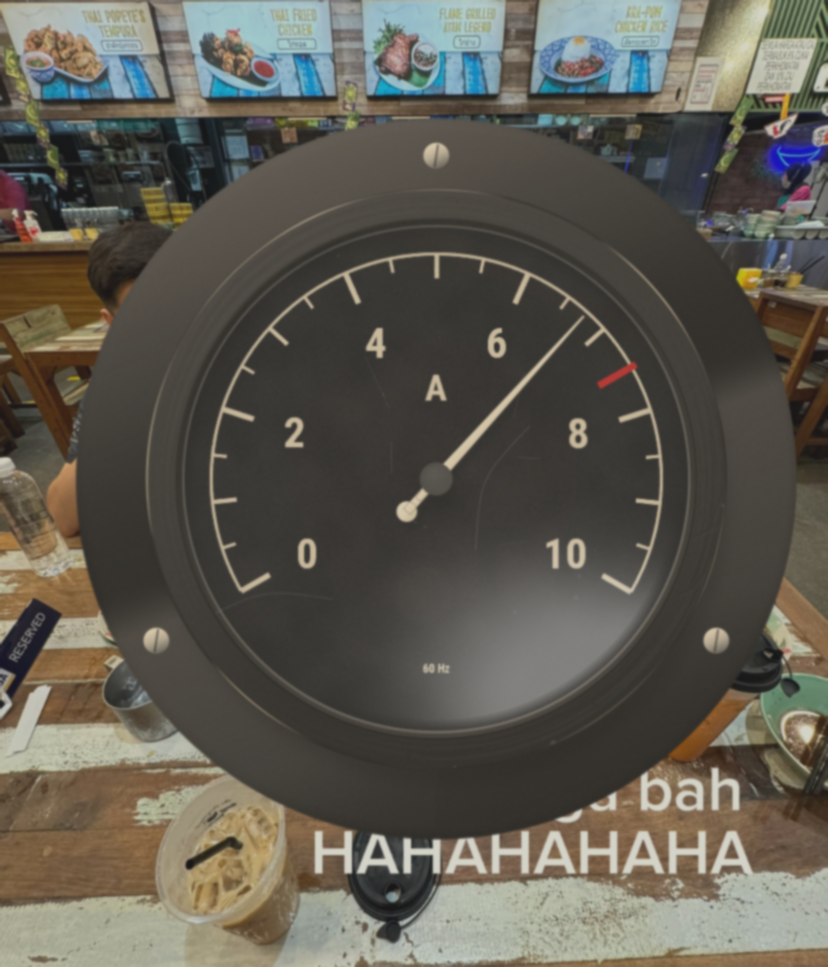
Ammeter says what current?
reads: 6.75 A
